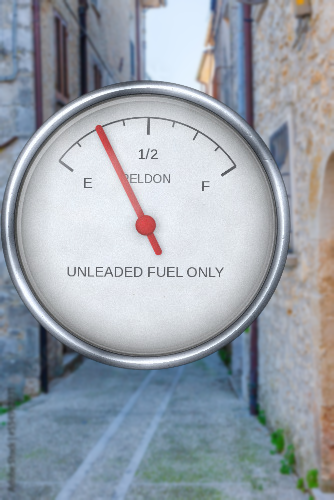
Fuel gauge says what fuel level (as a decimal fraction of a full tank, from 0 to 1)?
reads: 0.25
